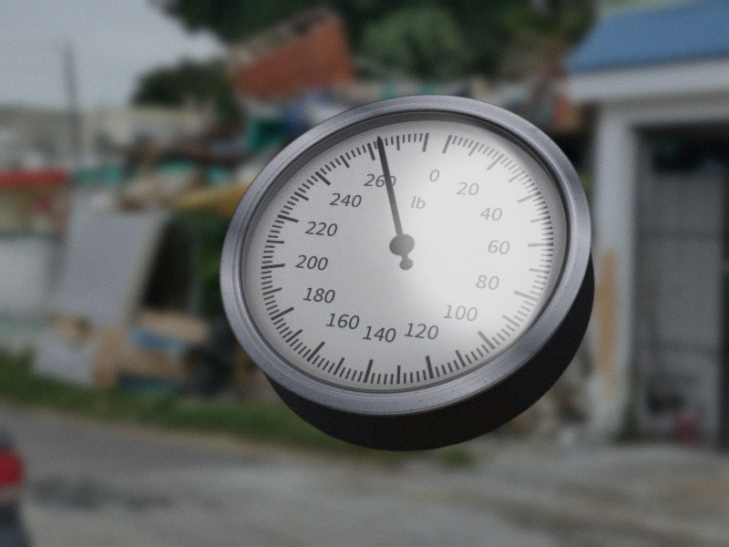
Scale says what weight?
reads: 264 lb
